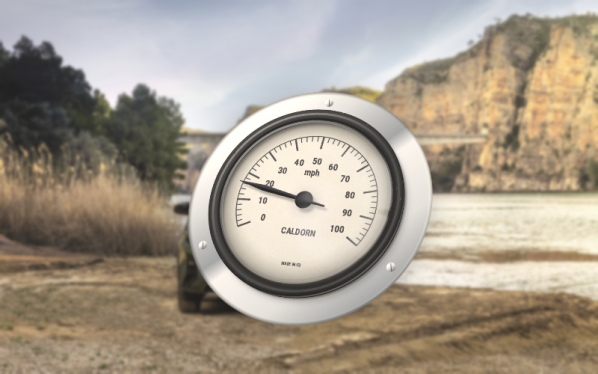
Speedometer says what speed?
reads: 16 mph
